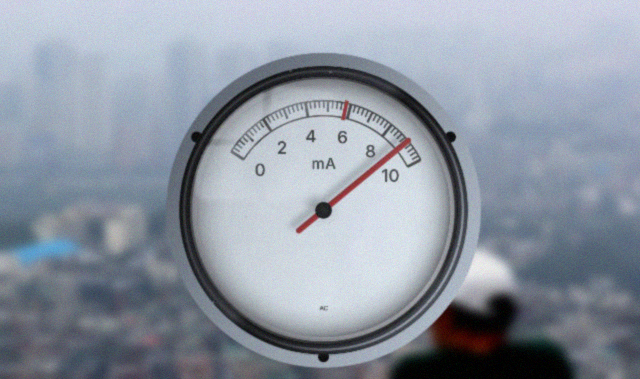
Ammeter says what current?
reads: 9 mA
